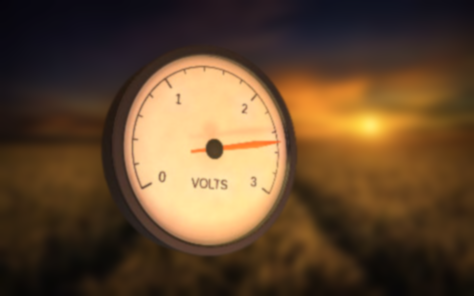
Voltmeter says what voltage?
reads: 2.5 V
